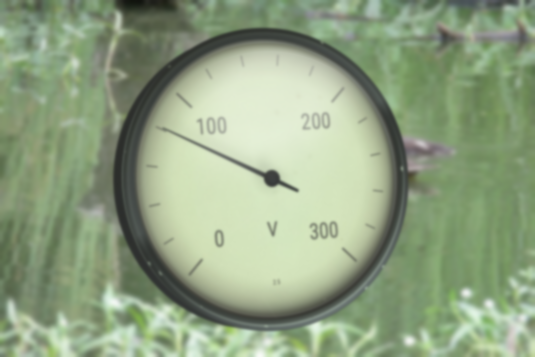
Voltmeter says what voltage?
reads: 80 V
